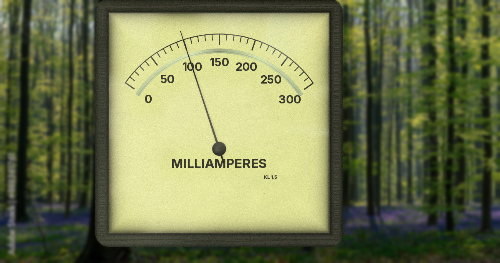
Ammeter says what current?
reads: 100 mA
